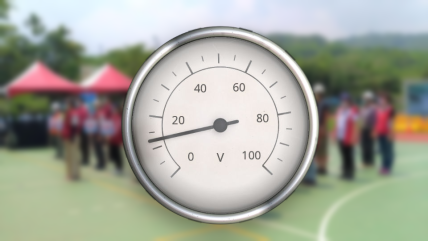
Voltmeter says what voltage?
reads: 12.5 V
